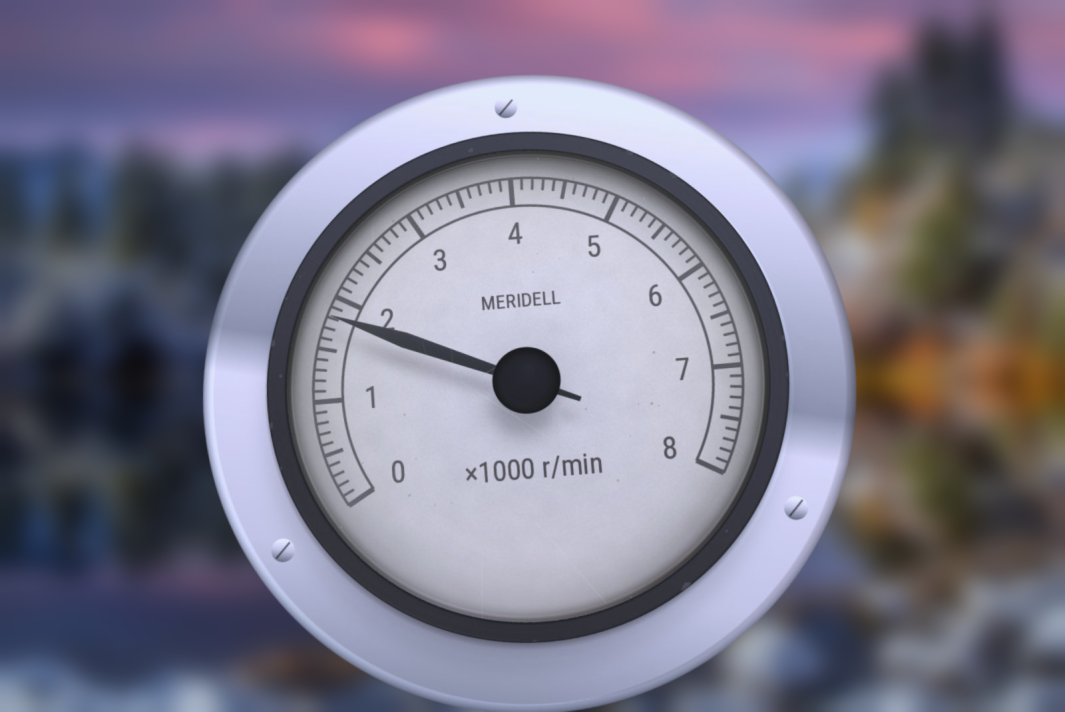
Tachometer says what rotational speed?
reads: 1800 rpm
